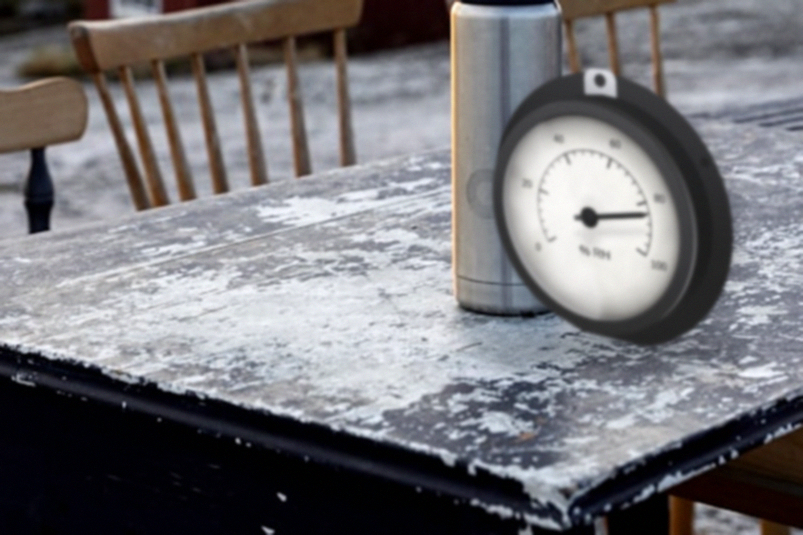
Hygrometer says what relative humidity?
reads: 84 %
